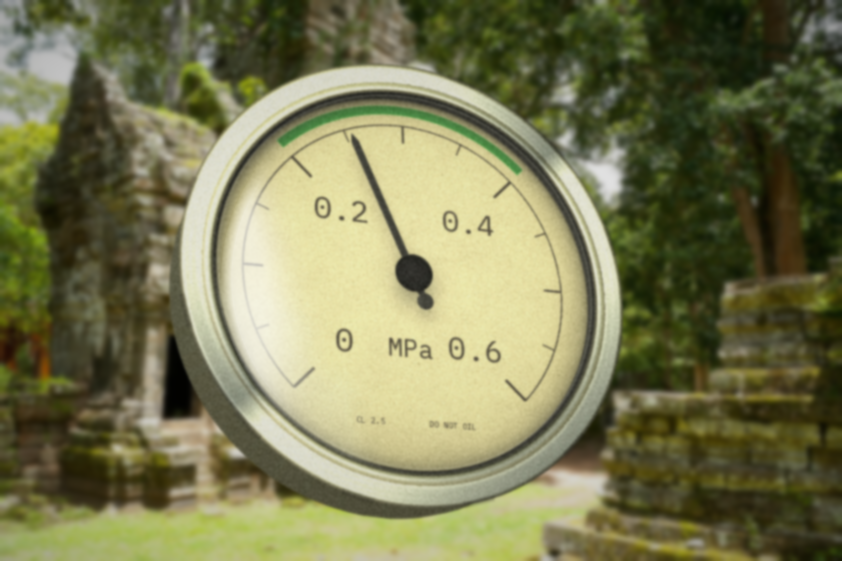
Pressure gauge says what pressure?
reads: 0.25 MPa
